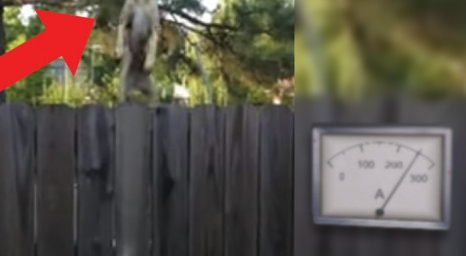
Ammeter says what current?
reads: 250 A
